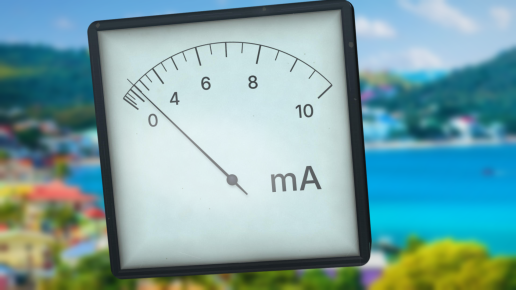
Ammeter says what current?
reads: 2.5 mA
